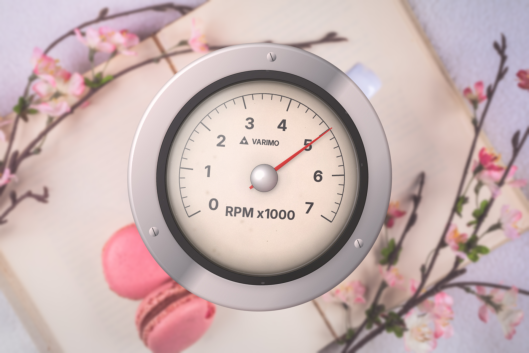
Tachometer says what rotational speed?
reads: 5000 rpm
